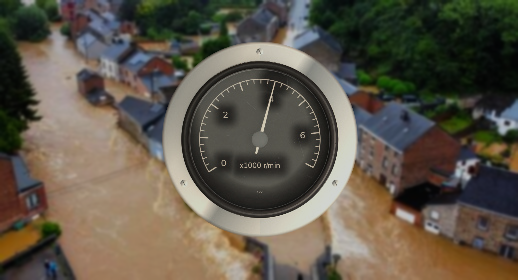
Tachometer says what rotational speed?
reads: 4000 rpm
